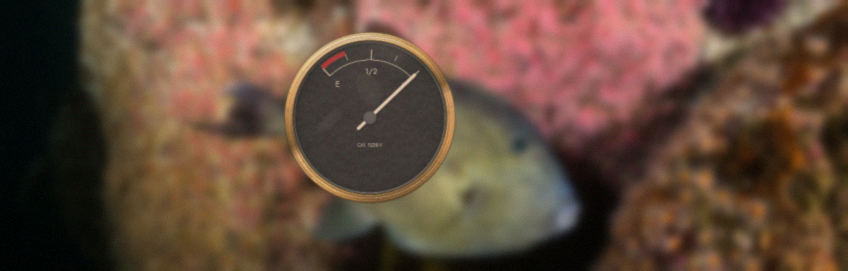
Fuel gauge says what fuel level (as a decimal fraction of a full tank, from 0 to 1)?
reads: 1
